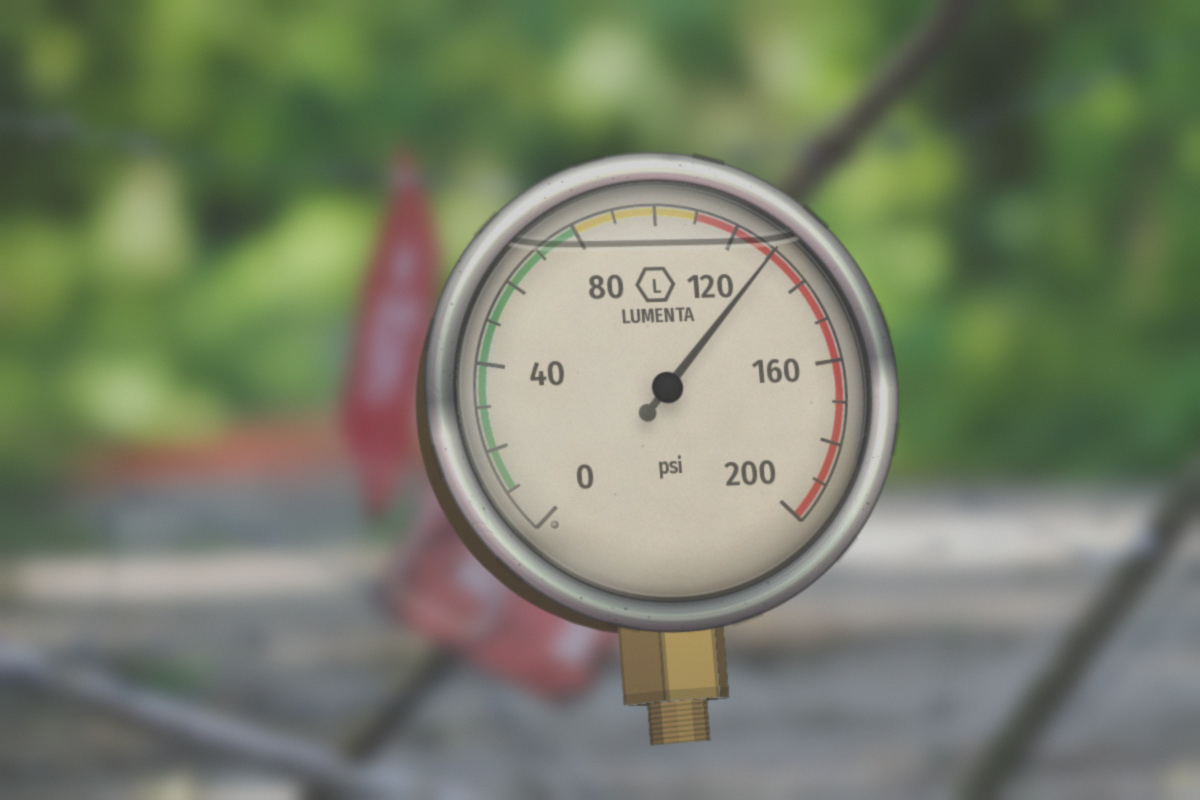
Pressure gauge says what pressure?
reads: 130 psi
